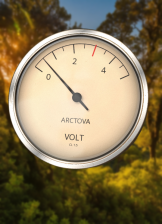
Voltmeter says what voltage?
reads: 0.5 V
